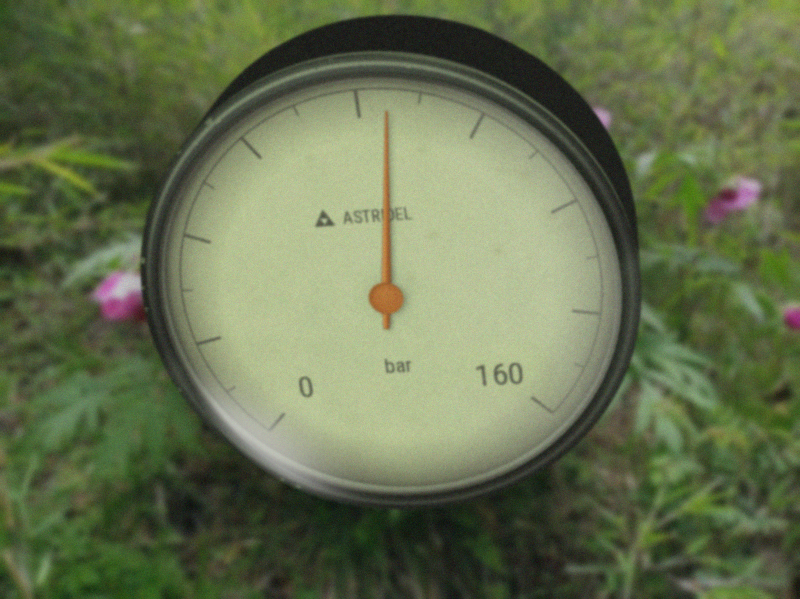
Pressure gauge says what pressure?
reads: 85 bar
